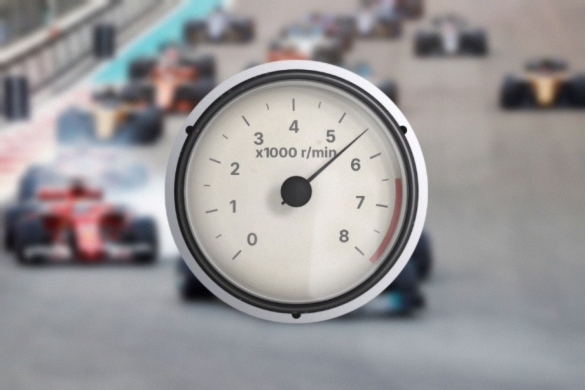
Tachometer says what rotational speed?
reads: 5500 rpm
